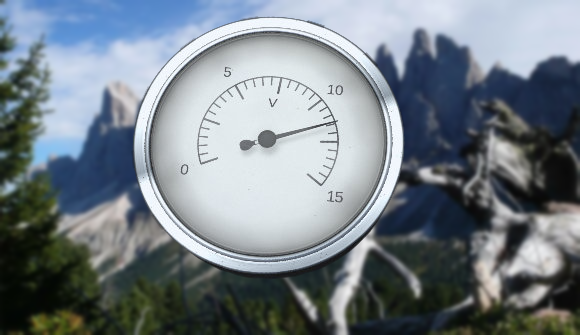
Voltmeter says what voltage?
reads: 11.5 V
